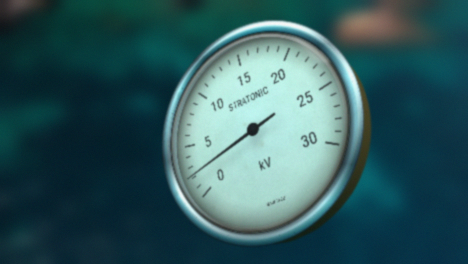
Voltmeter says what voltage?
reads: 2 kV
